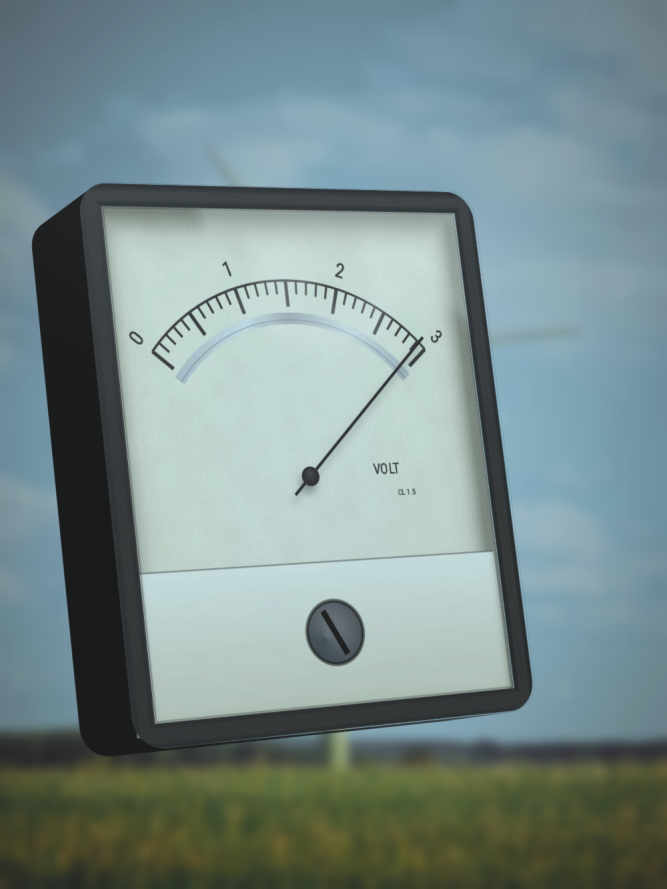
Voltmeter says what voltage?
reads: 2.9 V
